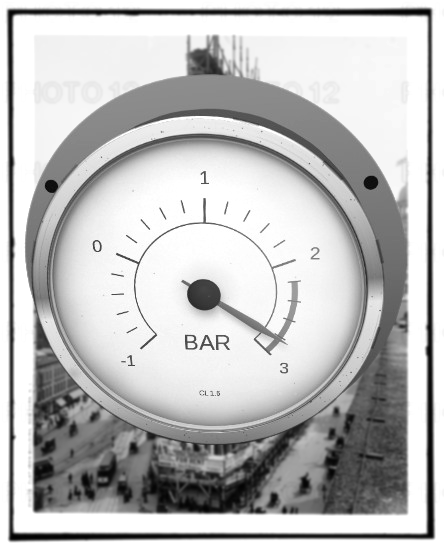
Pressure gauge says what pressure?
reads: 2.8 bar
